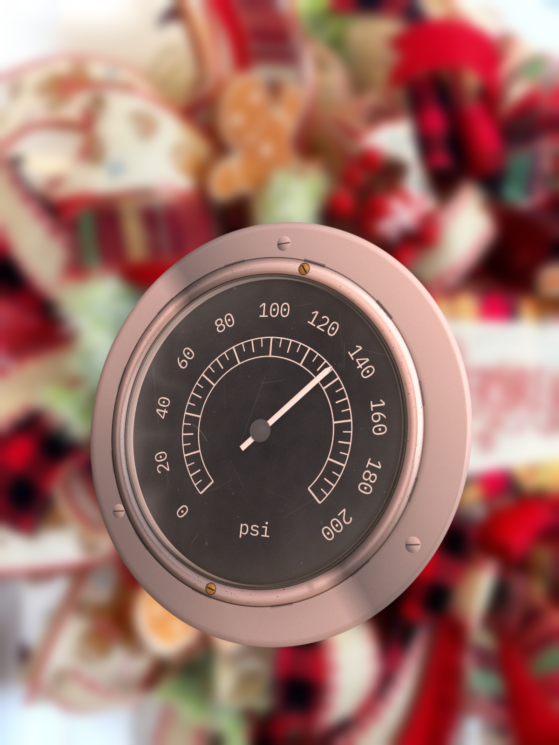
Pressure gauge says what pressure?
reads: 135 psi
